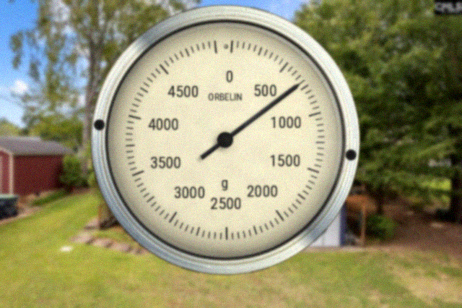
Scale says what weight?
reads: 700 g
